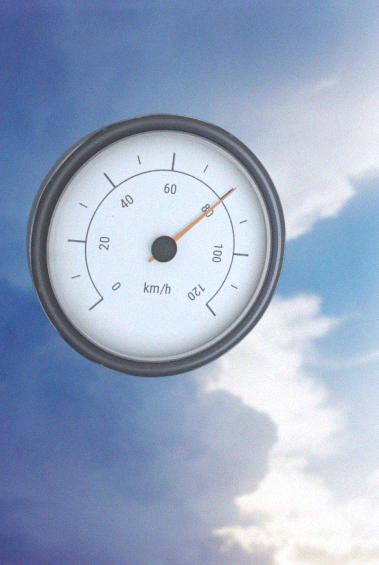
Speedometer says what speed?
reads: 80 km/h
